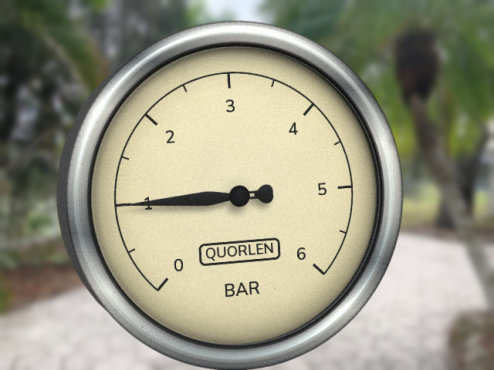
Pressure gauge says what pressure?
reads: 1 bar
